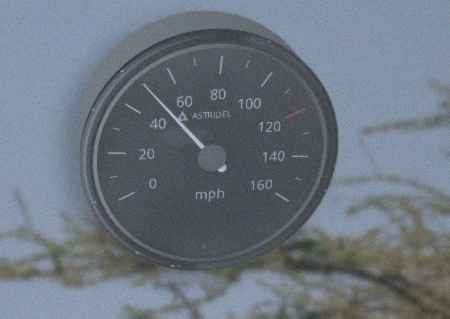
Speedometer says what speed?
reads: 50 mph
